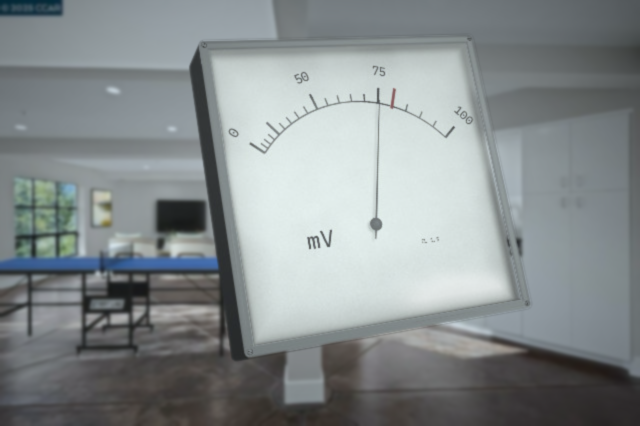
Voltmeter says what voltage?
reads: 75 mV
